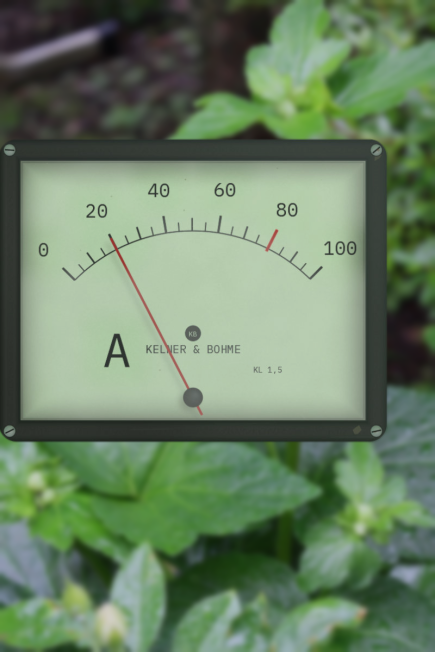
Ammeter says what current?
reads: 20 A
